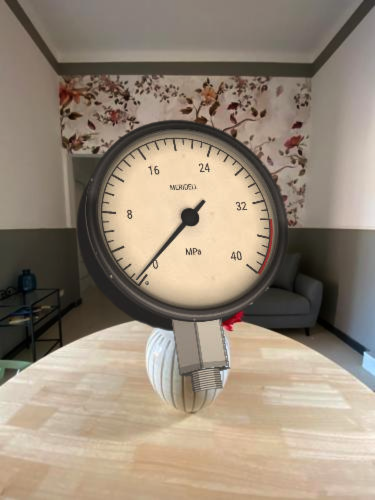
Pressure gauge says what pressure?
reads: 0.5 MPa
